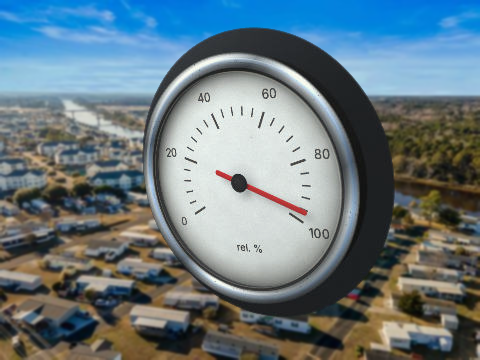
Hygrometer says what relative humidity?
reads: 96 %
